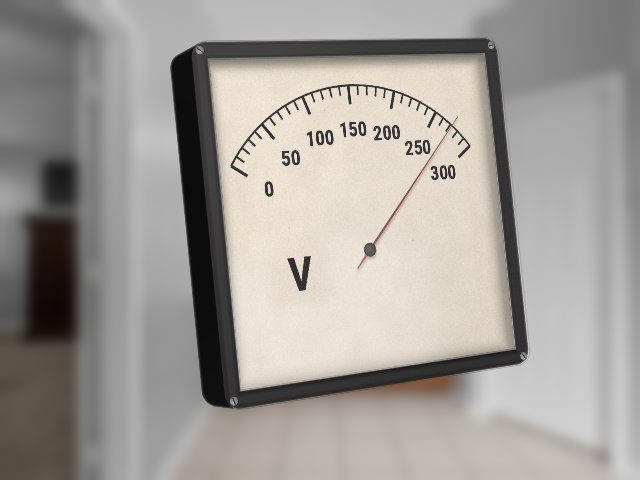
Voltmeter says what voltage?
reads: 270 V
